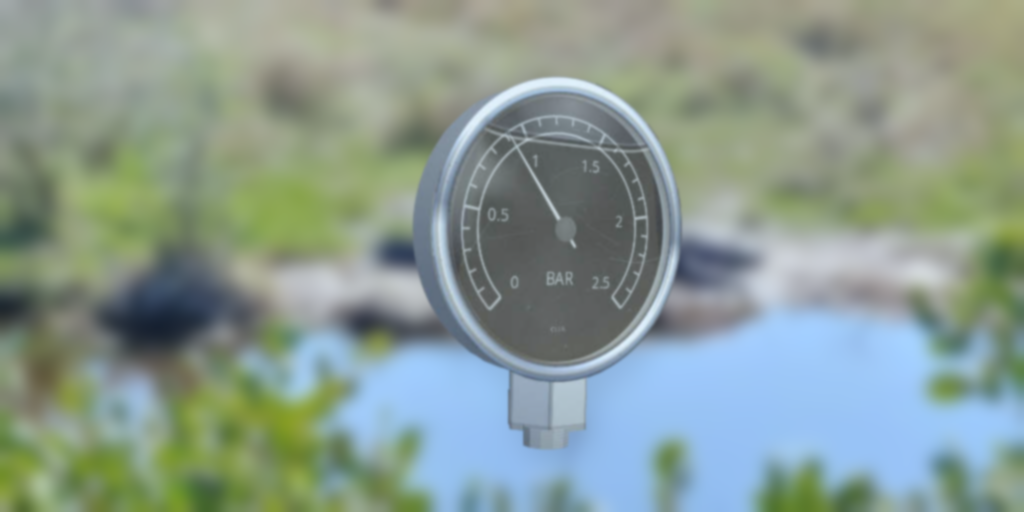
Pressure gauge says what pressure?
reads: 0.9 bar
